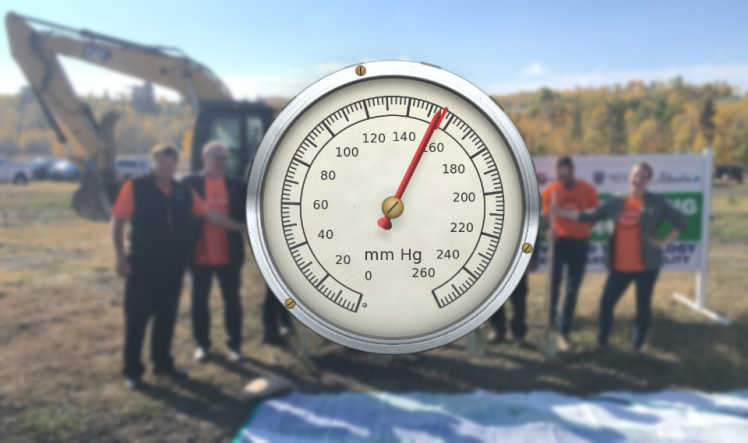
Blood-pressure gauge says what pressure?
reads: 154 mmHg
